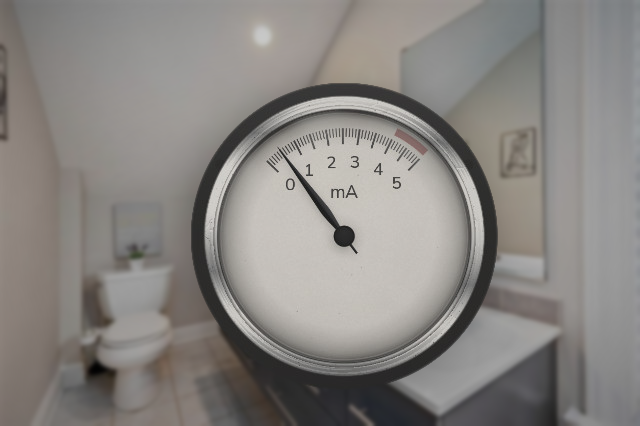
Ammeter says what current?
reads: 0.5 mA
